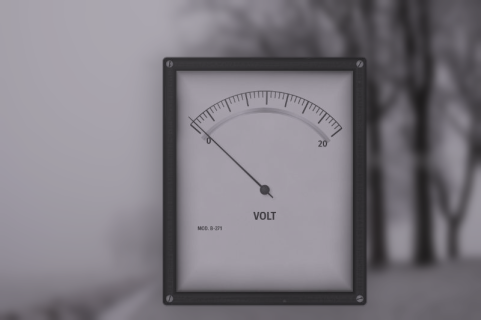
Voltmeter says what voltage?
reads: 0.5 V
